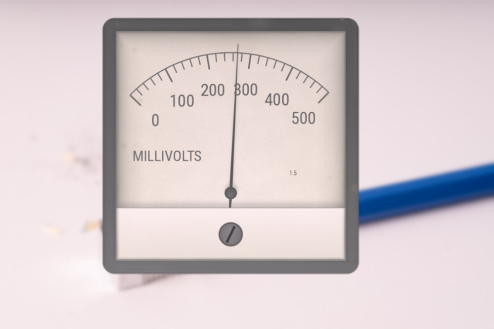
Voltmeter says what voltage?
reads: 270 mV
